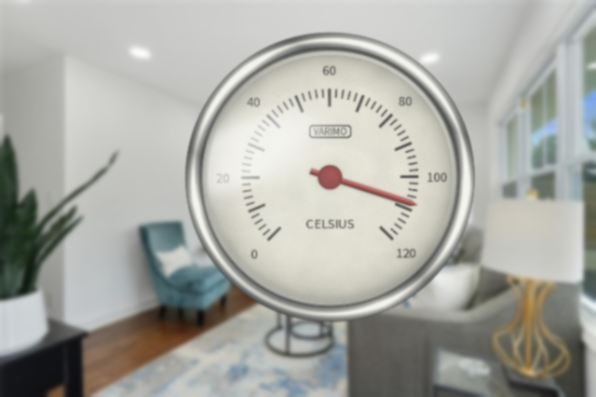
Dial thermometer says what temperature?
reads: 108 °C
